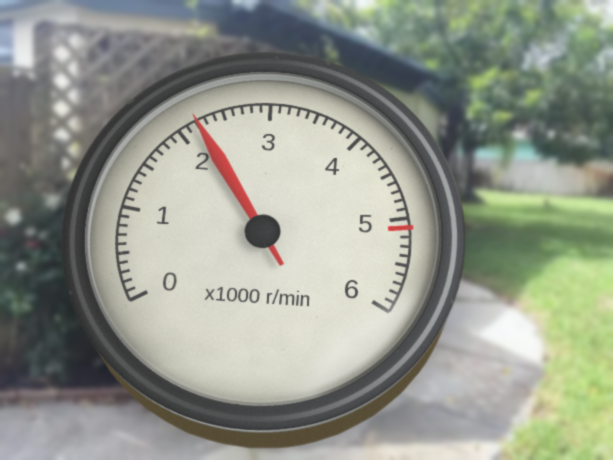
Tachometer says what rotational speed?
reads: 2200 rpm
